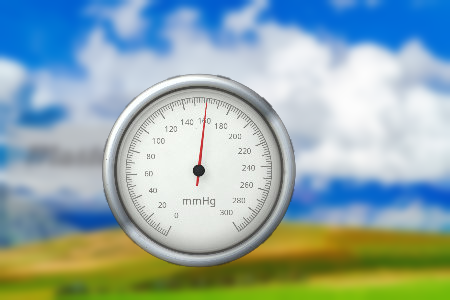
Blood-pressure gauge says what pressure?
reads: 160 mmHg
